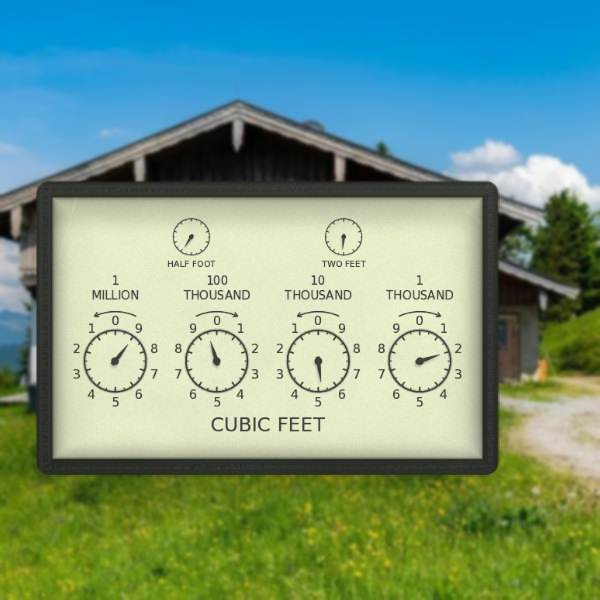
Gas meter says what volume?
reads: 895200 ft³
